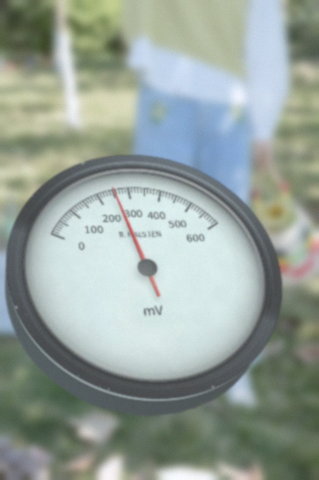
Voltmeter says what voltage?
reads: 250 mV
